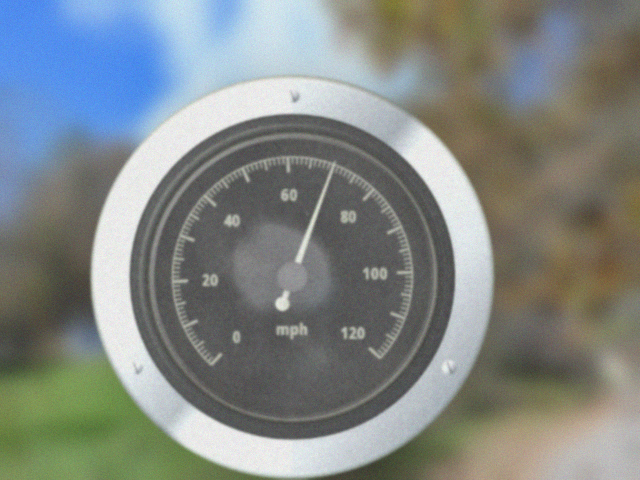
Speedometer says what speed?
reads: 70 mph
